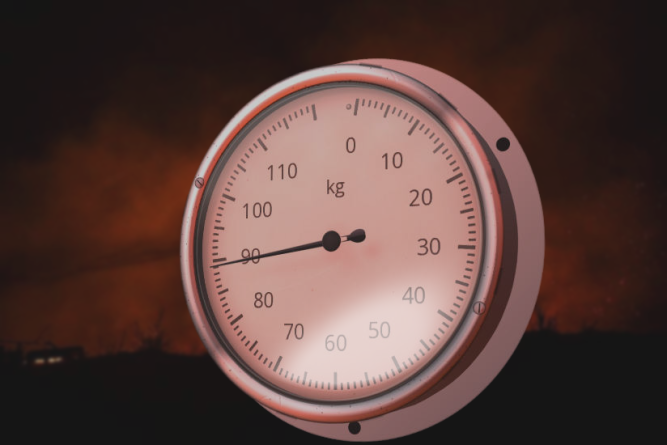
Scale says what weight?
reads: 89 kg
